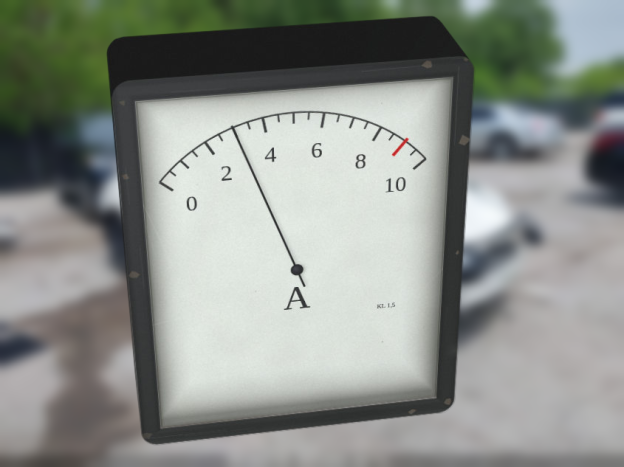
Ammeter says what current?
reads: 3 A
